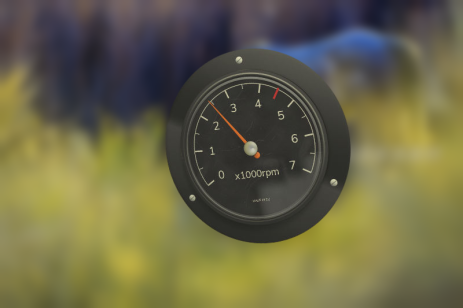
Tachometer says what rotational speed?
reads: 2500 rpm
